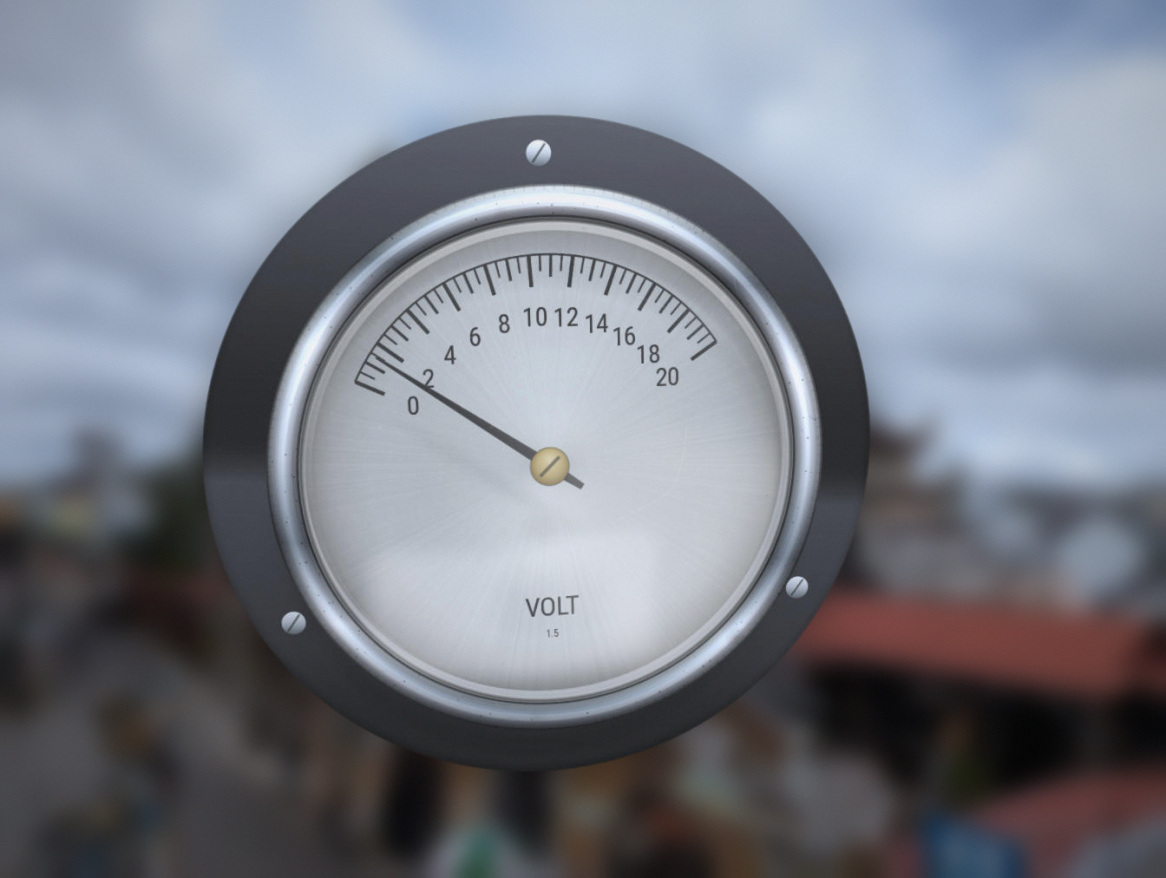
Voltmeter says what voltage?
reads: 1.5 V
